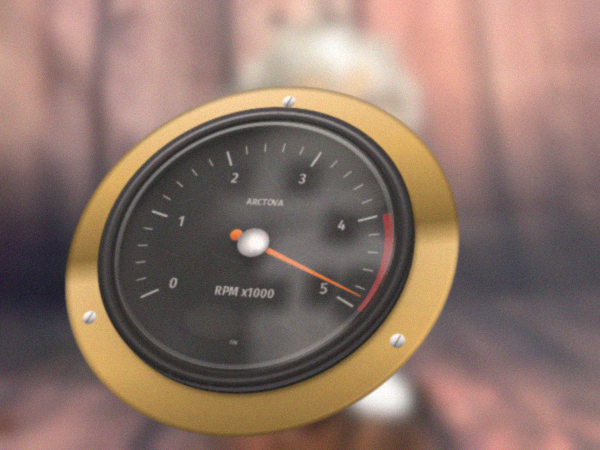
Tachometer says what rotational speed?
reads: 4900 rpm
